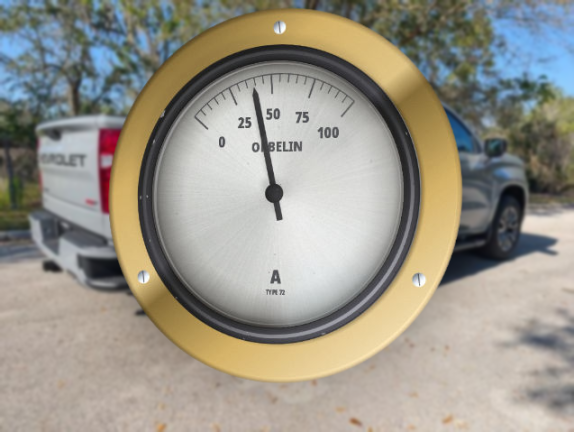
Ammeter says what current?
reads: 40 A
